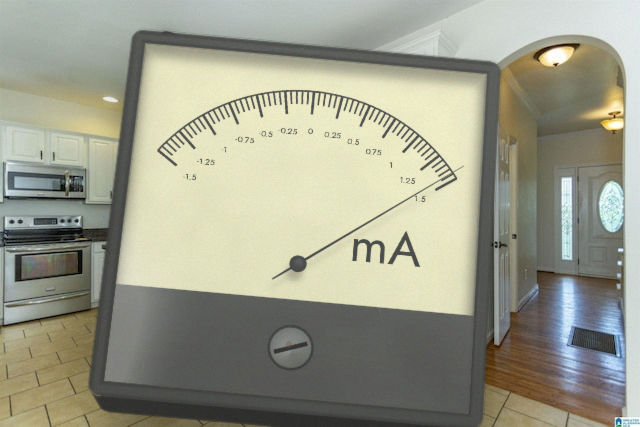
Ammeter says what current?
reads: 1.45 mA
